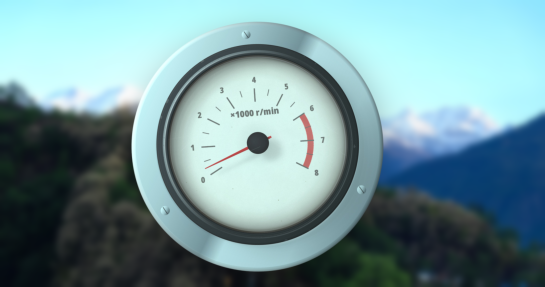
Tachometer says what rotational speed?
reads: 250 rpm
